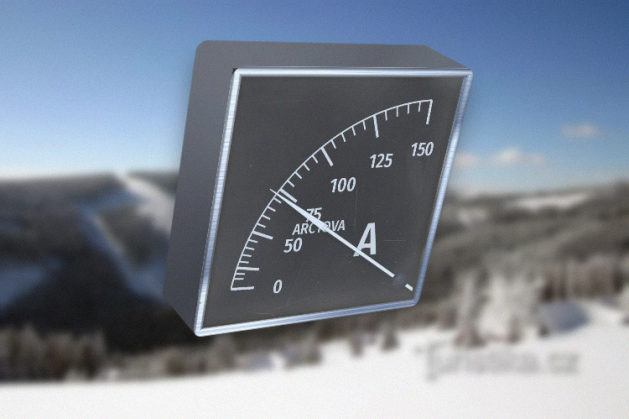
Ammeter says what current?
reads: 72.5 A
